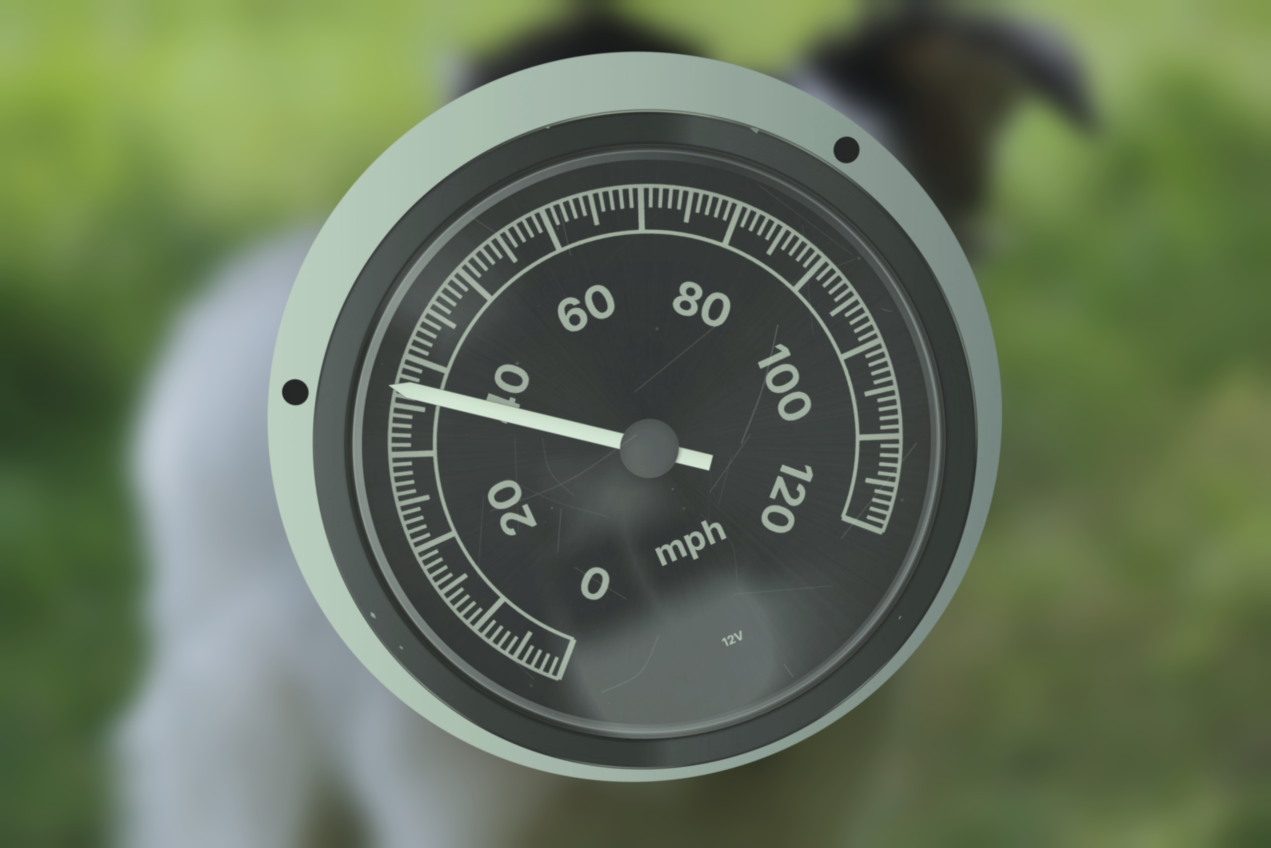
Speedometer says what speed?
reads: 37 mph
